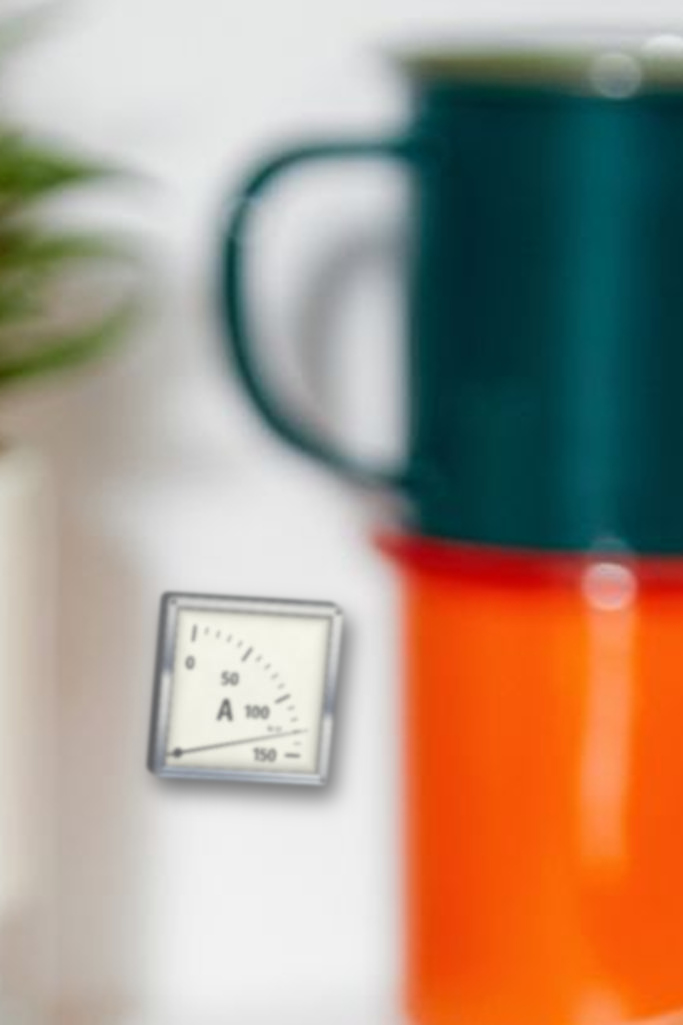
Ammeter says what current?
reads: 130 A
